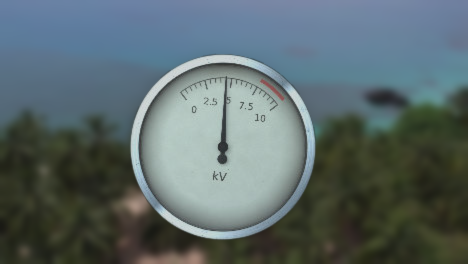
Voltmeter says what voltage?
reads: 4.5 kV
